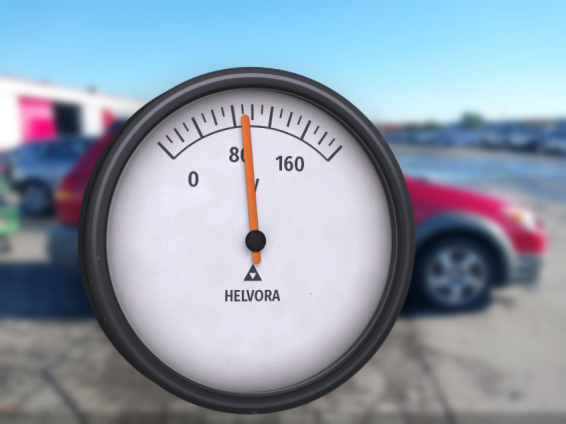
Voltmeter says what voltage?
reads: 90 V
